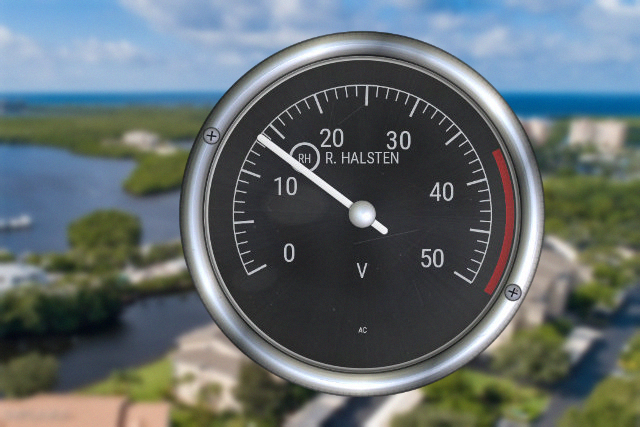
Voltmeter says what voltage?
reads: 13.5 V
